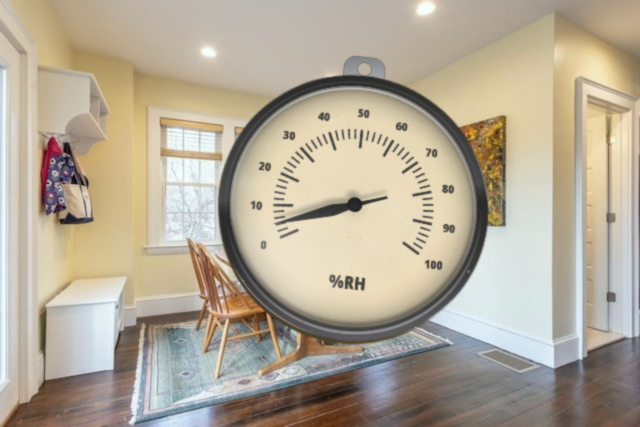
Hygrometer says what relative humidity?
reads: 4 %
